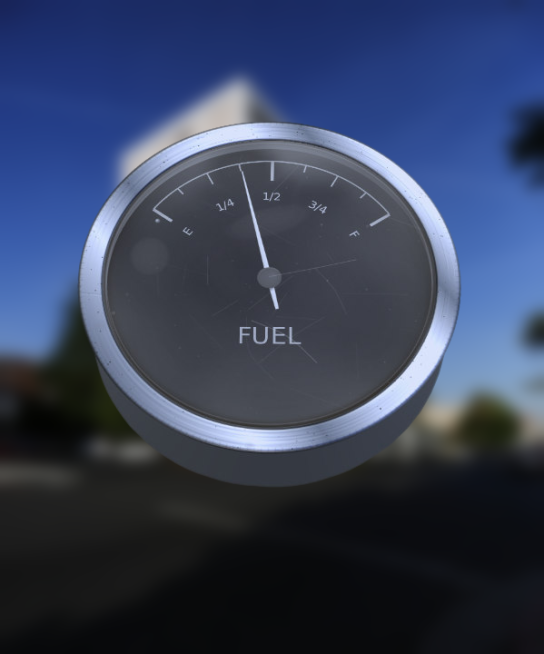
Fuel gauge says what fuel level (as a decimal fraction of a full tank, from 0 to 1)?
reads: 0.375
